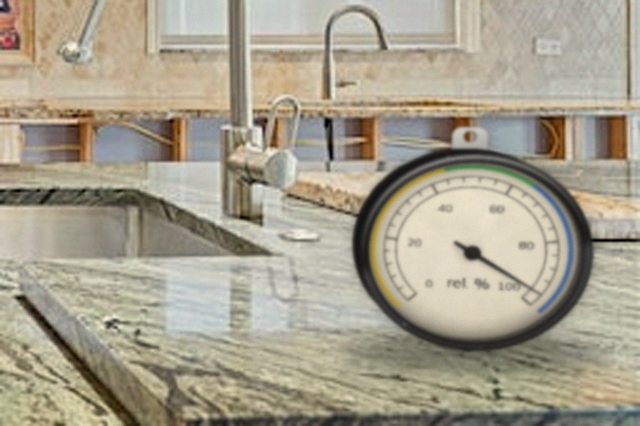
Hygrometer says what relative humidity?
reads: 96 %
